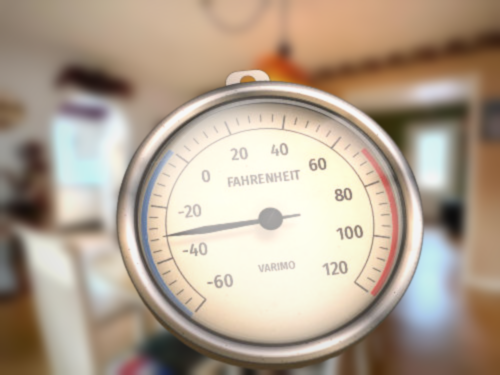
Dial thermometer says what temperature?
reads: -32 °F
